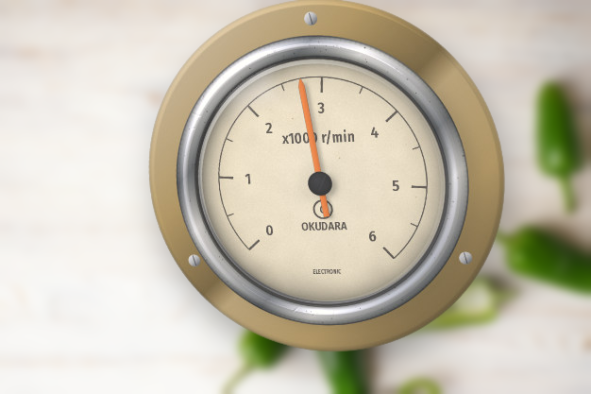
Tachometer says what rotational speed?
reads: 2750 rpm
